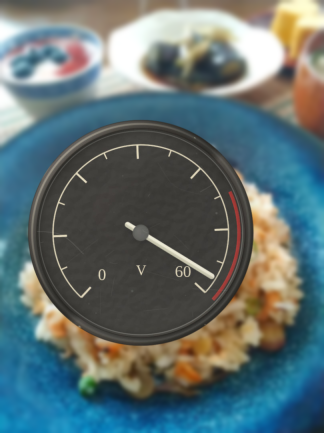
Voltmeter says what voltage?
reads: 57.5 V
